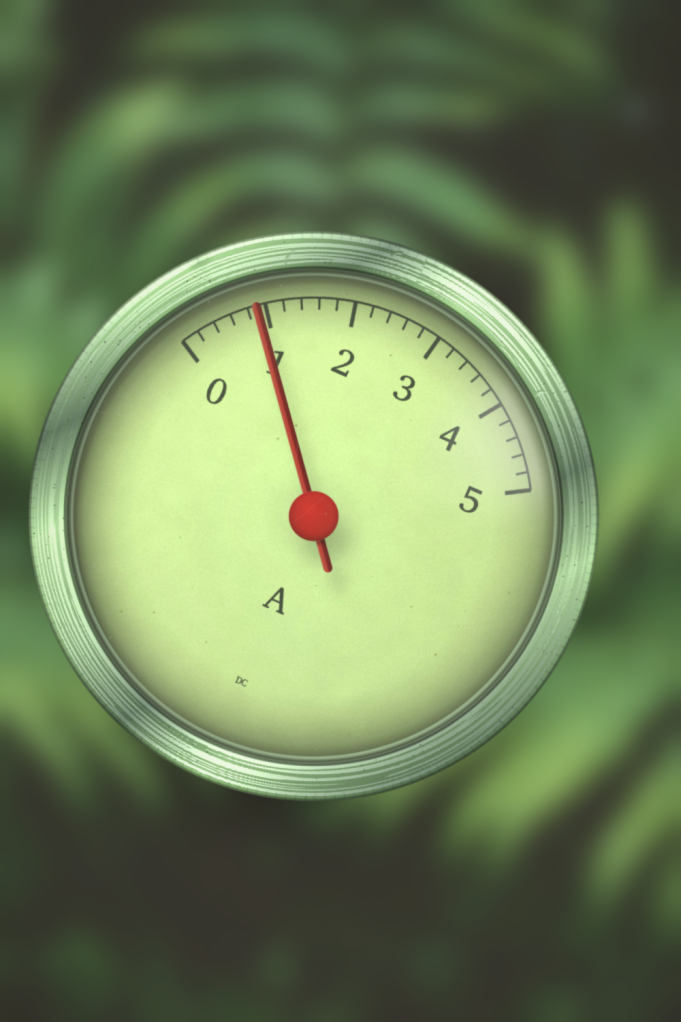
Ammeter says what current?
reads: 0.9 A
